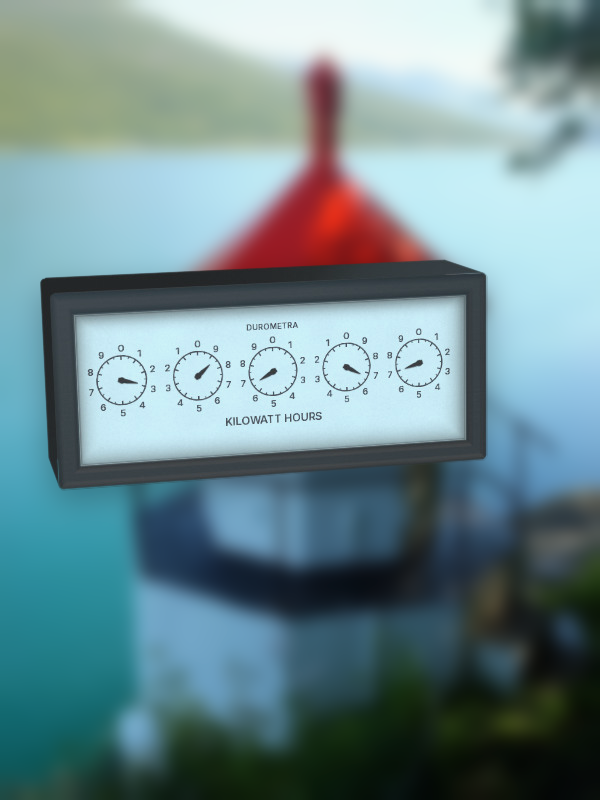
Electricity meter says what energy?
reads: 28667 kWh
